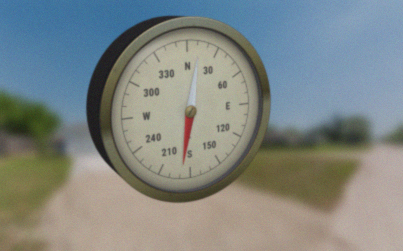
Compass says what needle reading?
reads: 190 °
